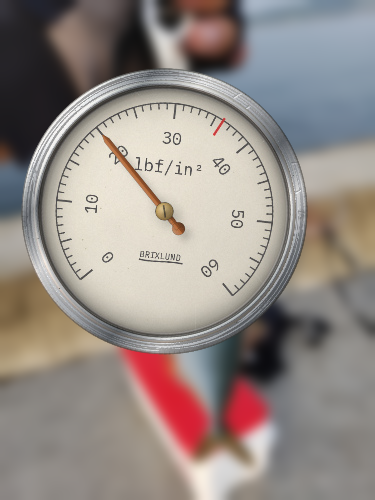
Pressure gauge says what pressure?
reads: 20 psi
